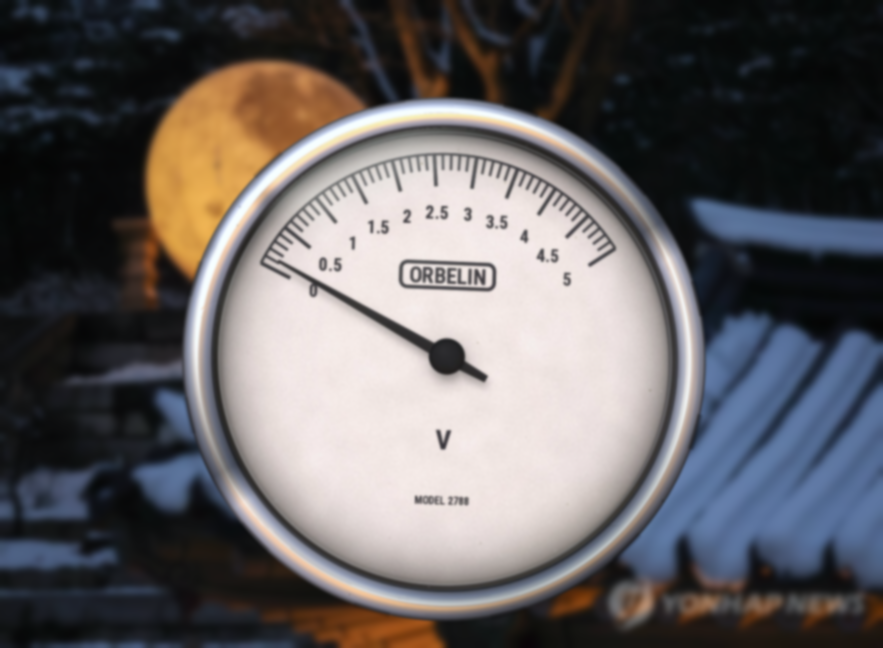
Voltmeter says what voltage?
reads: 0.1 V
